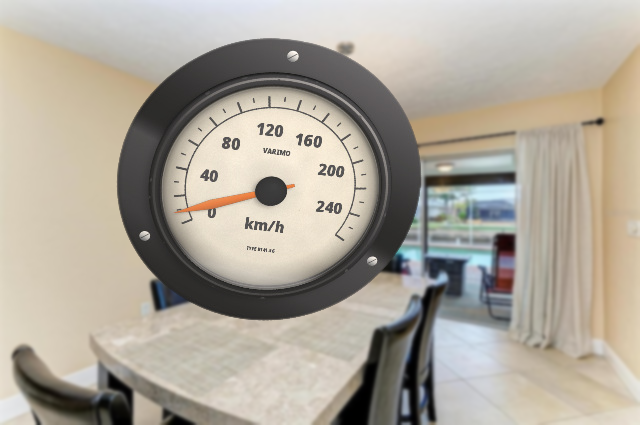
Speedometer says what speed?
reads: 10 km/h
